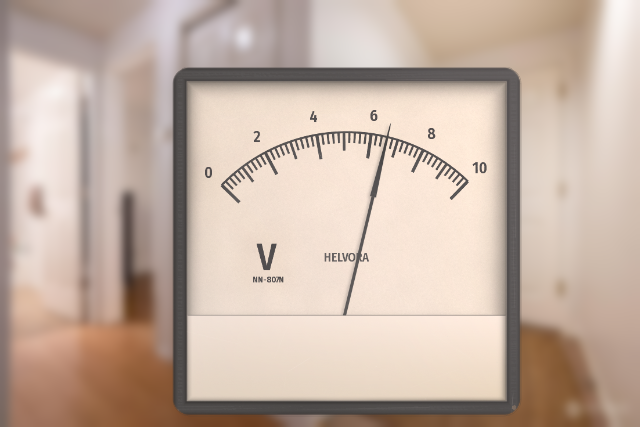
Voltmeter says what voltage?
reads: 6.6 V
